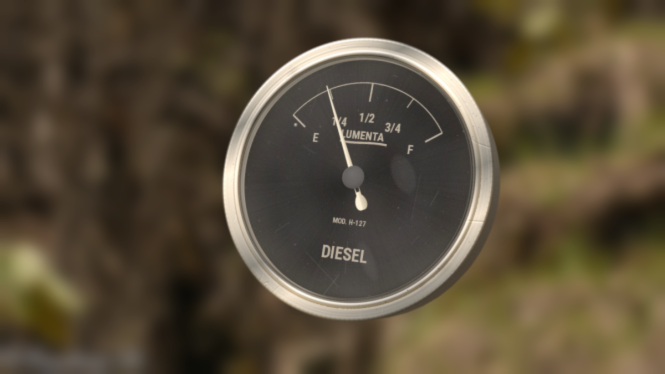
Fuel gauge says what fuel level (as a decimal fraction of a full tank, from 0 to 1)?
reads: 0.25
